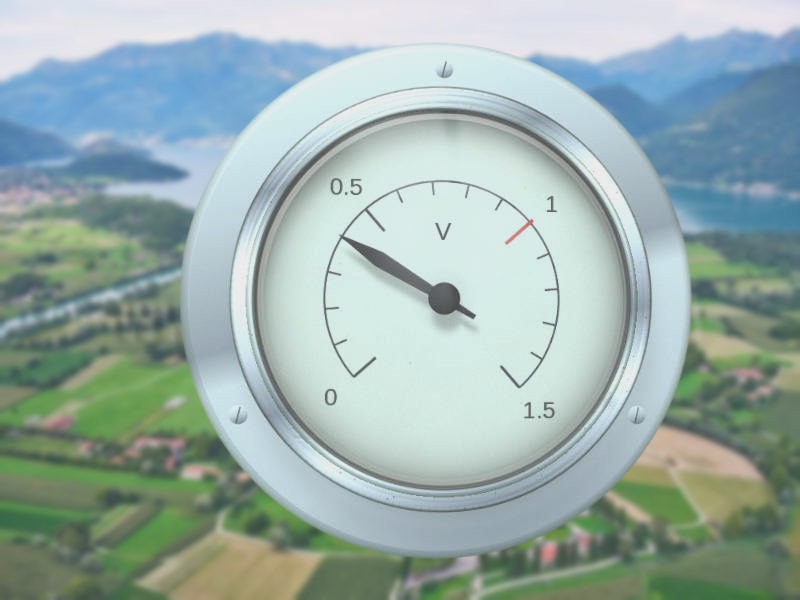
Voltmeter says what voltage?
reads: 0.4 V
